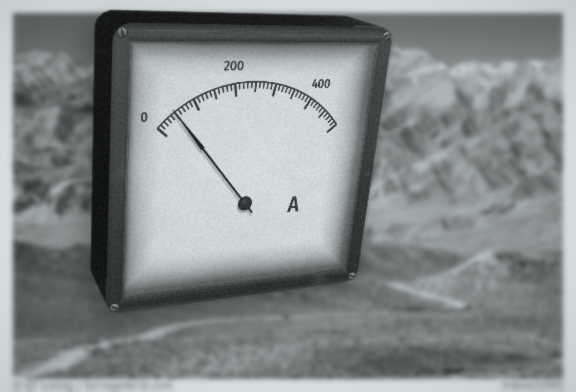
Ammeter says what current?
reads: 50 A
